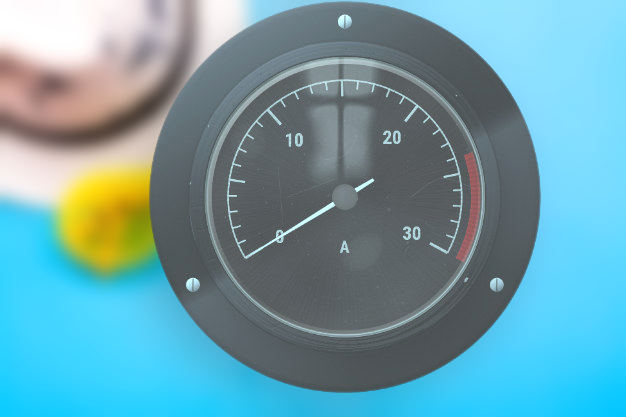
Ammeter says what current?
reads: 0 A
